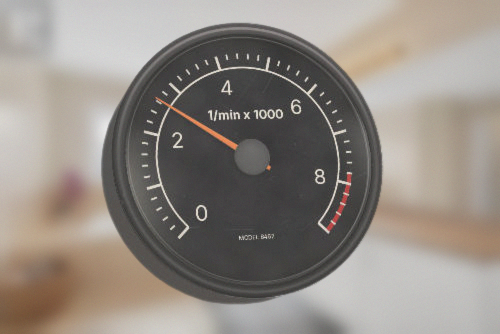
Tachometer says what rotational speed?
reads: 2600 rpm
